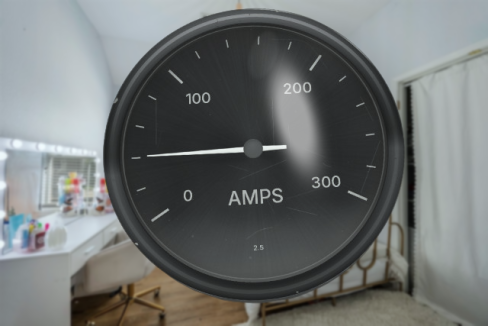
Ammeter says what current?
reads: 40 A
